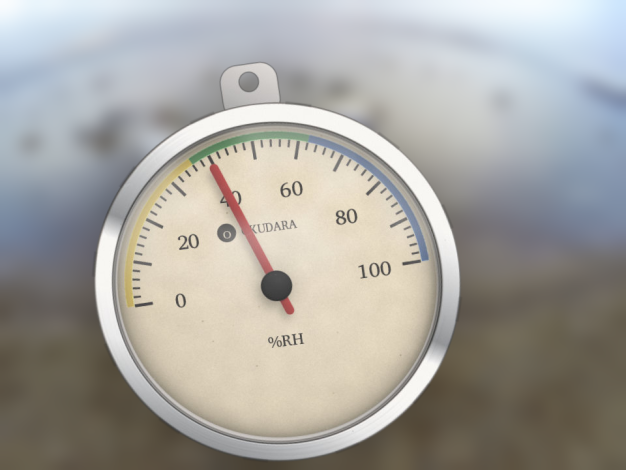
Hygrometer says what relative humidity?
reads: 40 %
